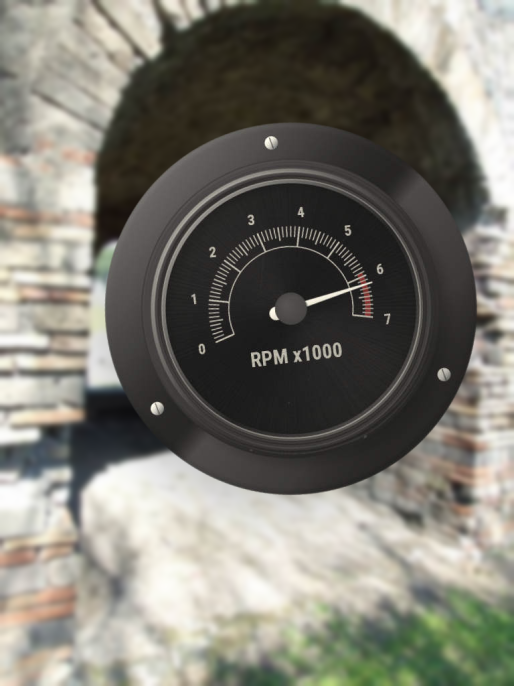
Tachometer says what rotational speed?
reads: 6200 rpm
